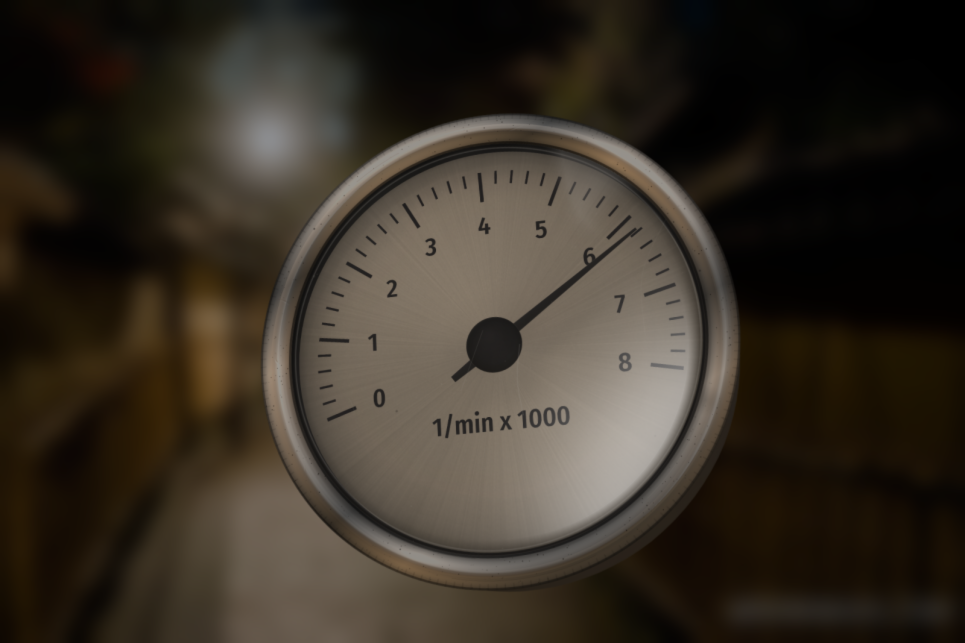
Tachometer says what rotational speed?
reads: 6200 rpm
